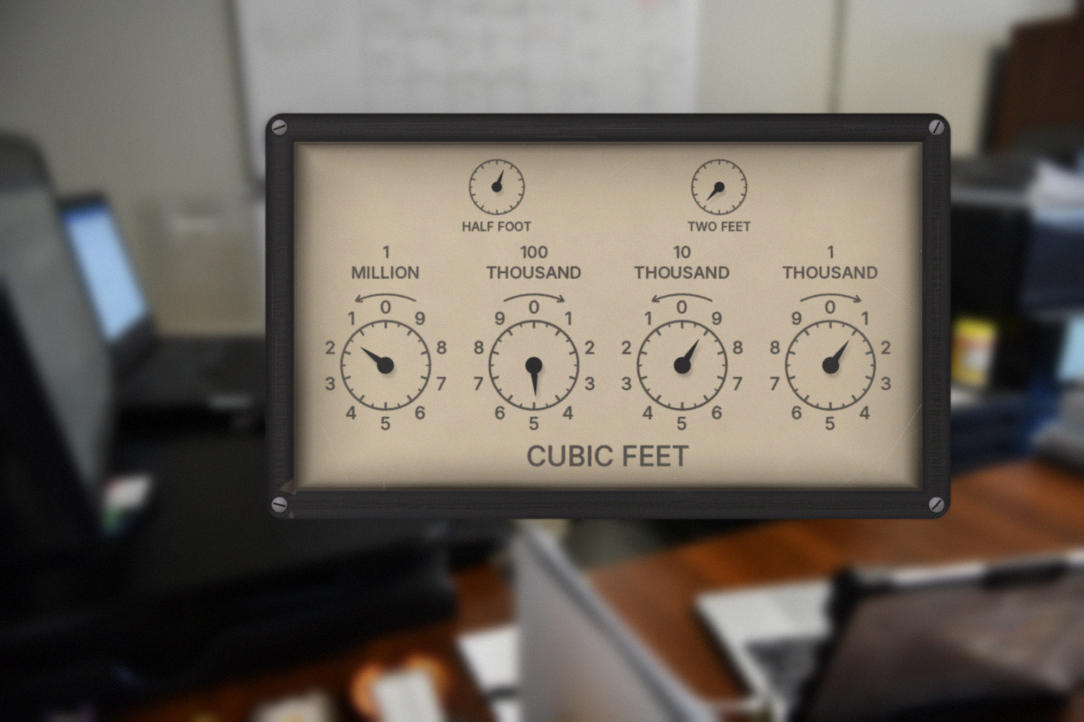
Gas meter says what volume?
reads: 149100 ft³
